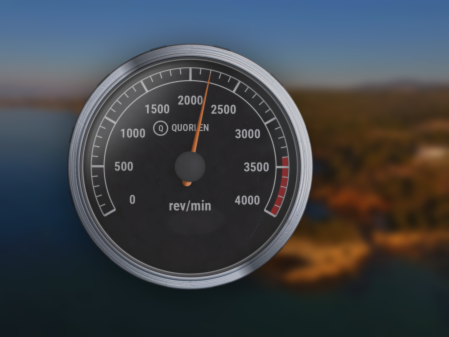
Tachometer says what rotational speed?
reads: 2200 rpm
